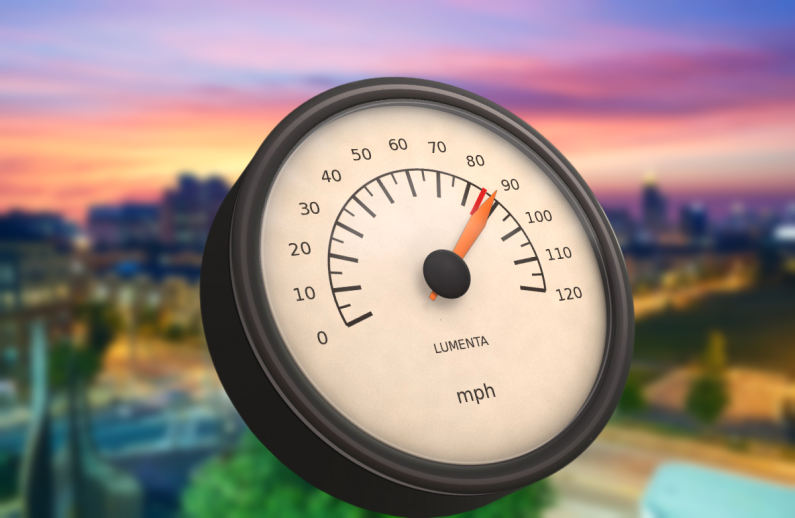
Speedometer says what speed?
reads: 87.5 mph
